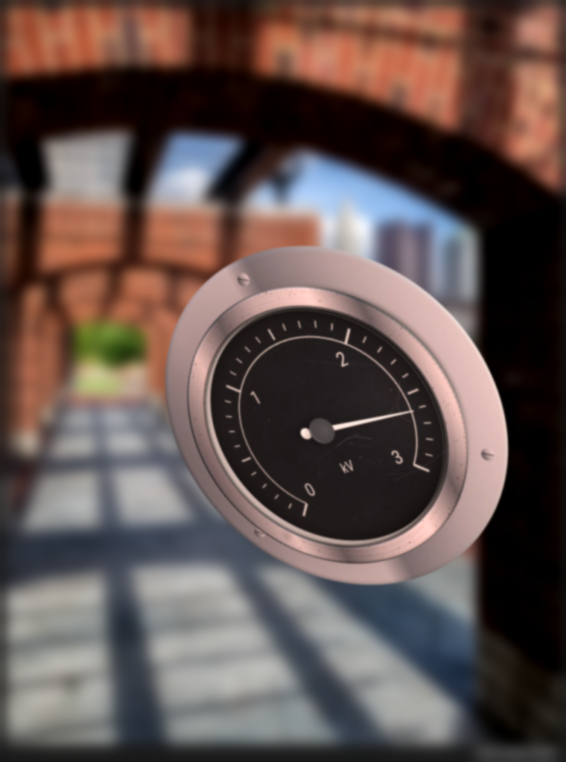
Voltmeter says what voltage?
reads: 2.6 kV
